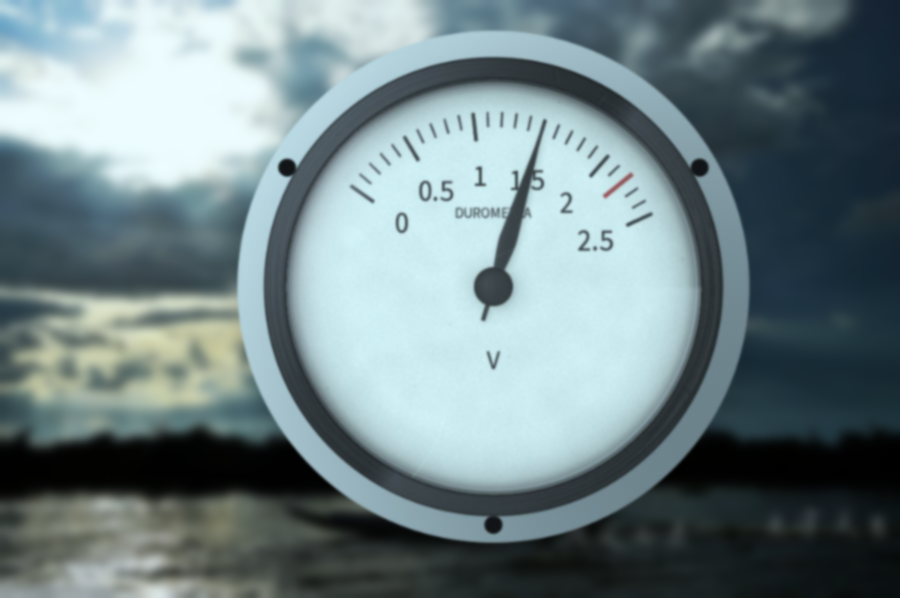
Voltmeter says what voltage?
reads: 1.5 V
